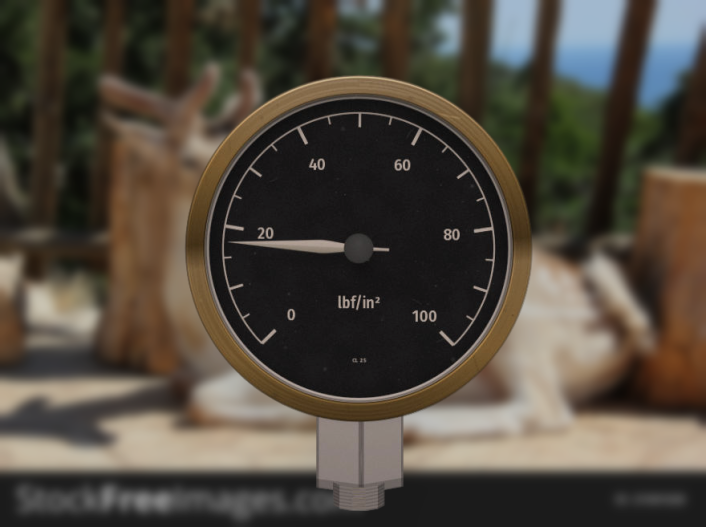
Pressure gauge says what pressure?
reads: 17.5 psi
